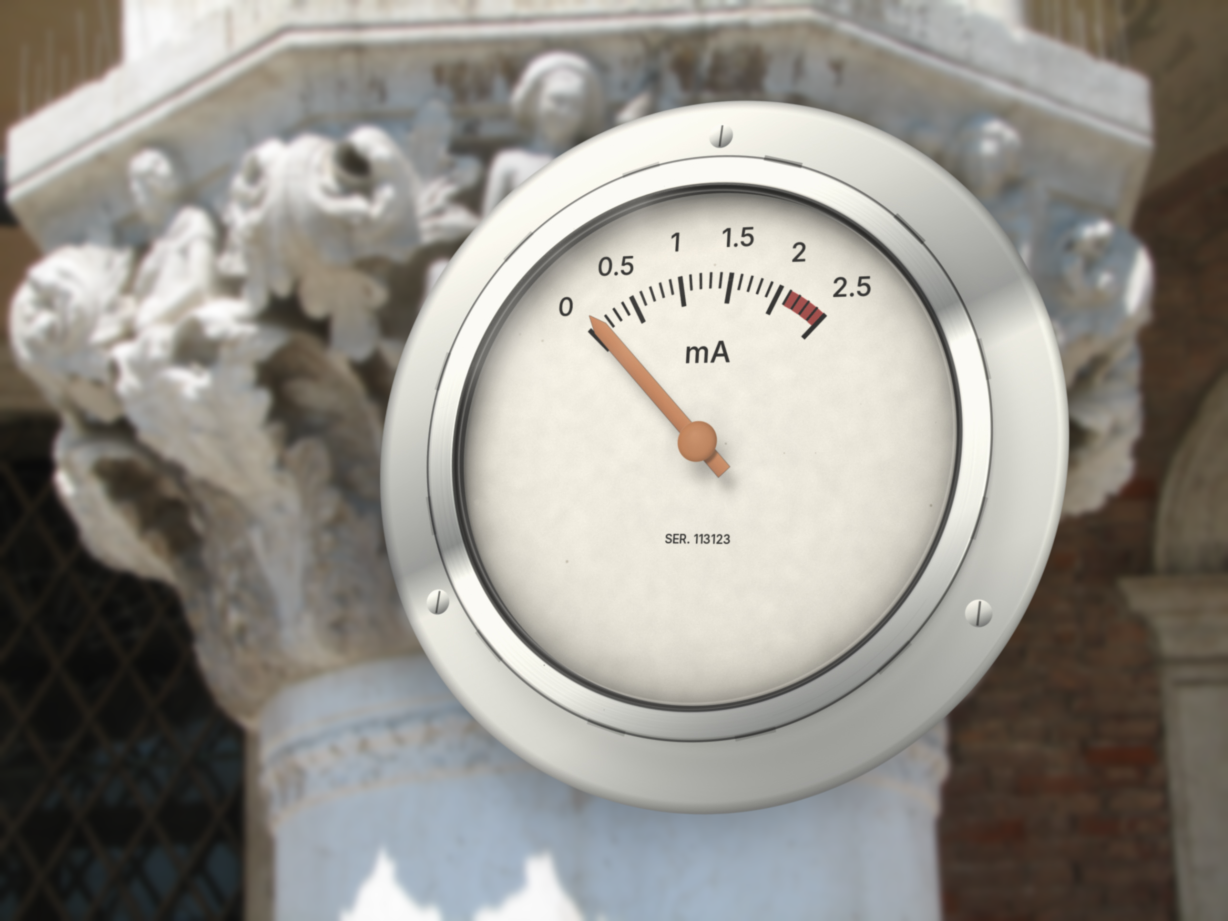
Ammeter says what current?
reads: 0.1 mA
